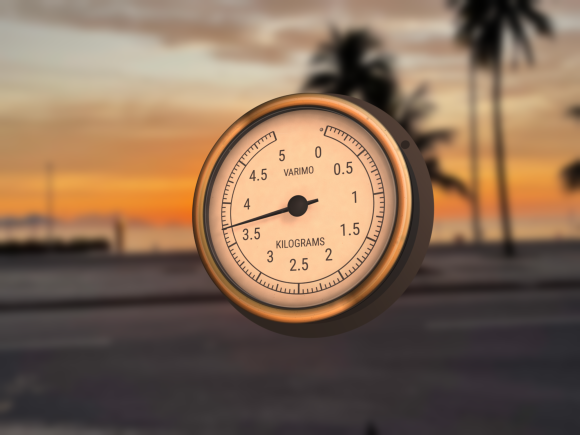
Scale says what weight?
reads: 3.7 kg
